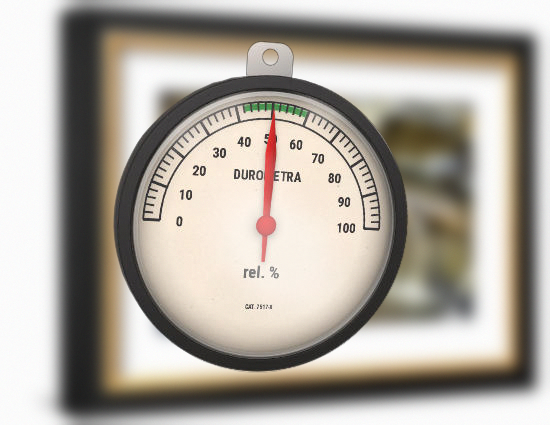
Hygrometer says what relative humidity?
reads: 50 %
